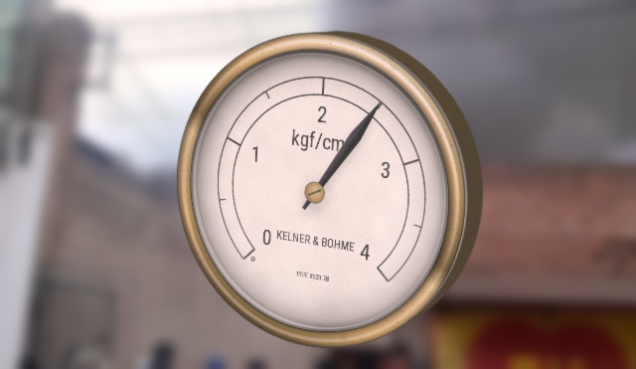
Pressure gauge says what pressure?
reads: 2.5 kg/cm²
